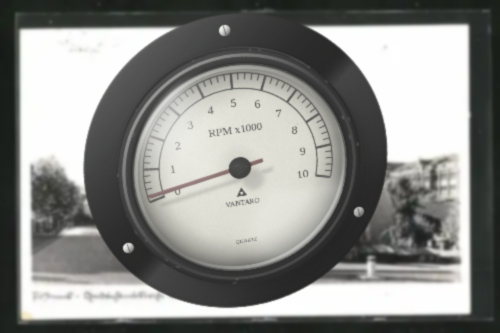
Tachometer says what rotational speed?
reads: 200 rpm
